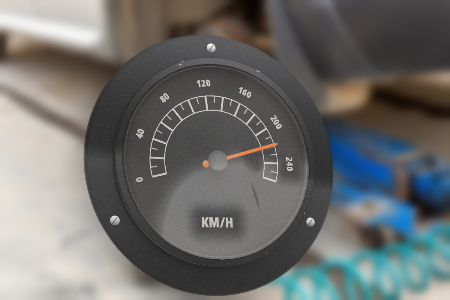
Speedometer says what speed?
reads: 220 km/h
